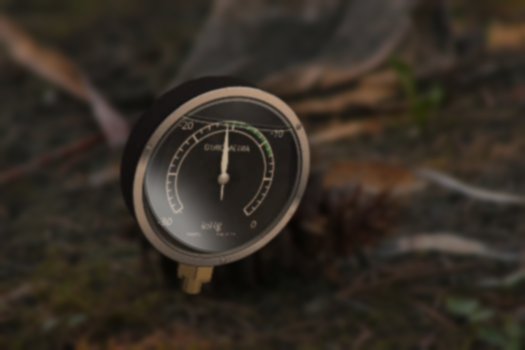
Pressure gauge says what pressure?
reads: -16 inHg
